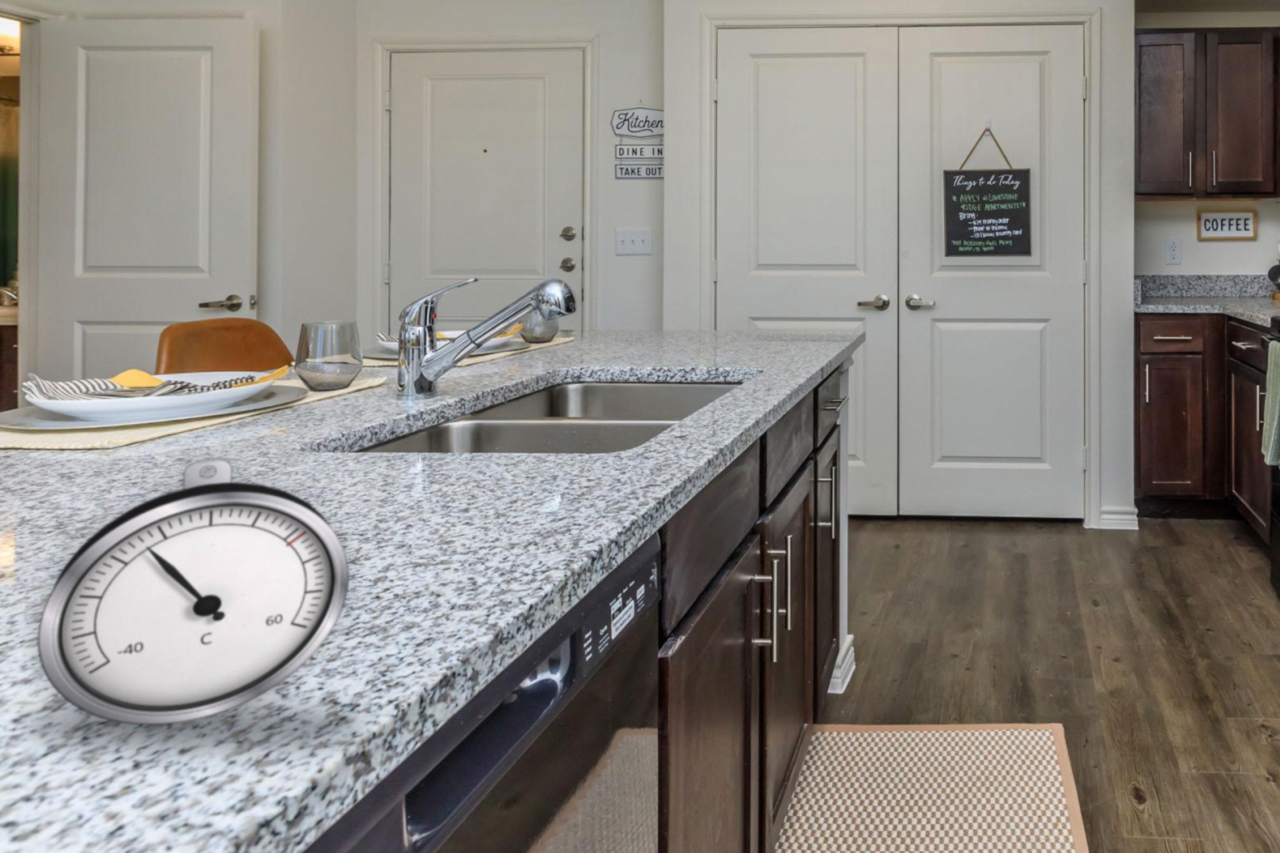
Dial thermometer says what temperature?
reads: -4 °C
